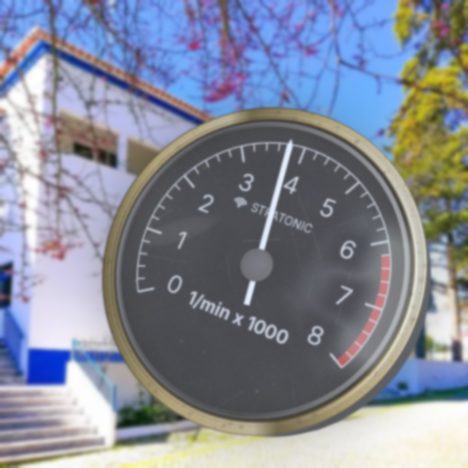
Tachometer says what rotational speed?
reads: 3800 rpm
